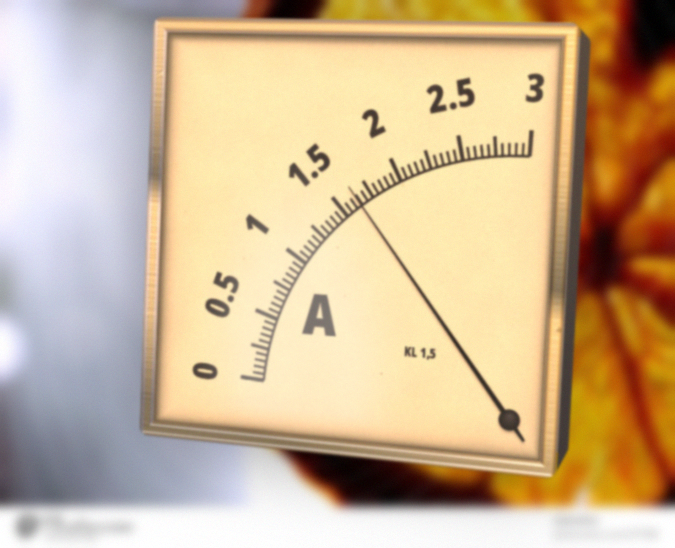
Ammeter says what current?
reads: 1.65 A
